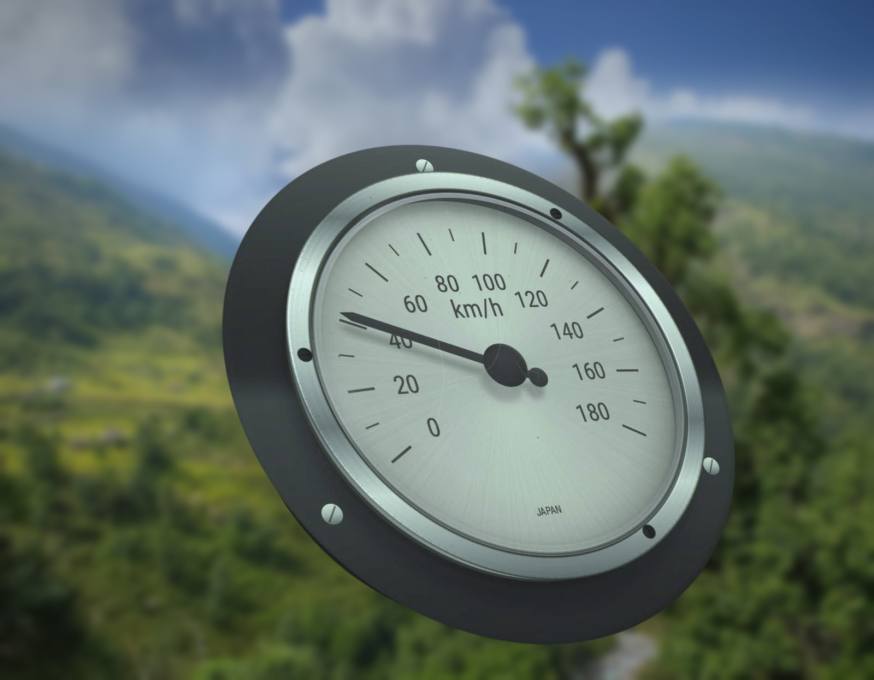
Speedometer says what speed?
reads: 40 km/h
